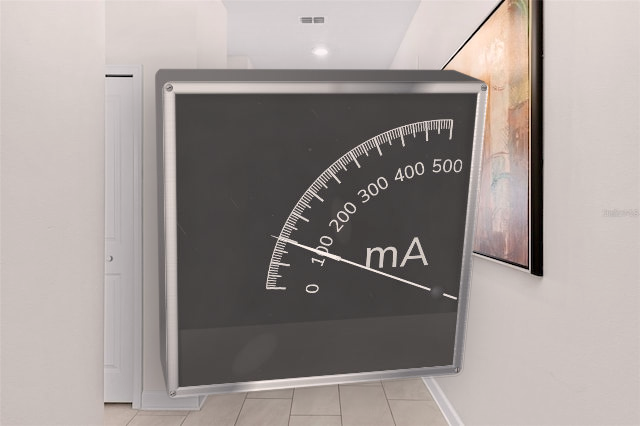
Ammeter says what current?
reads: 100 mA
